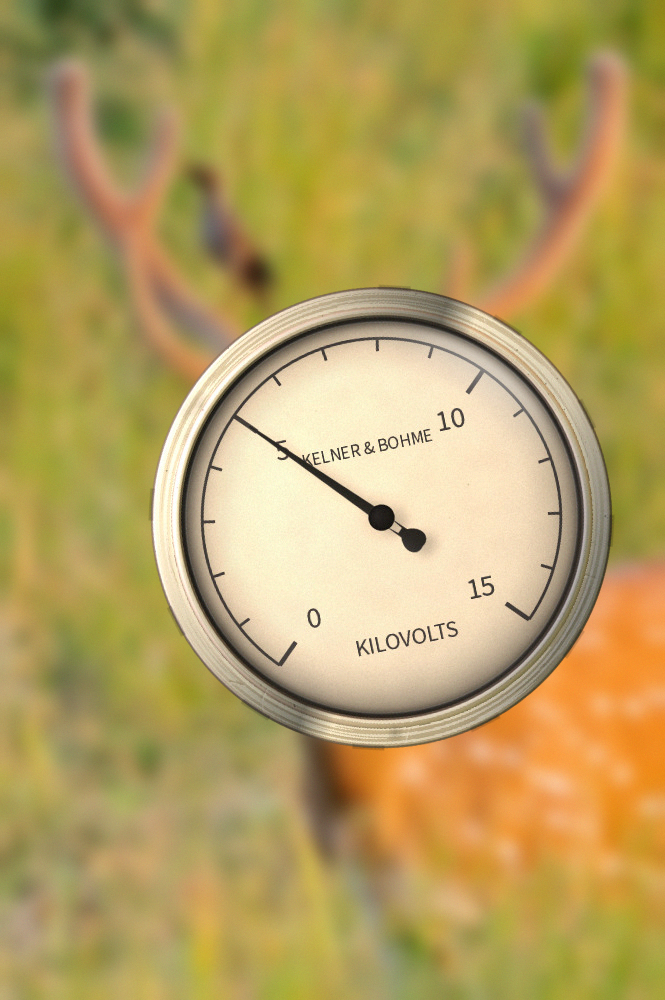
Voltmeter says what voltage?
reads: 5 kV
